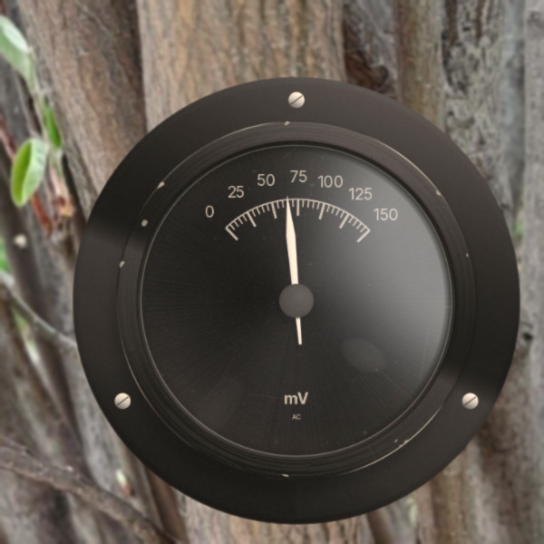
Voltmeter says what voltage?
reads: 65 mV
